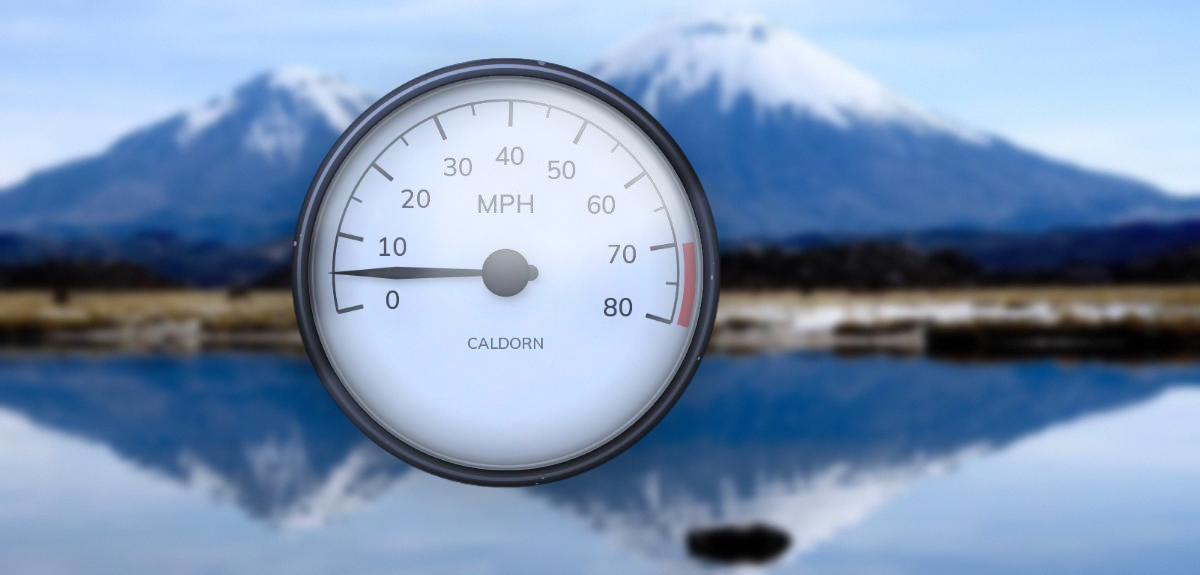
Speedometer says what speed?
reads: 5 mph
